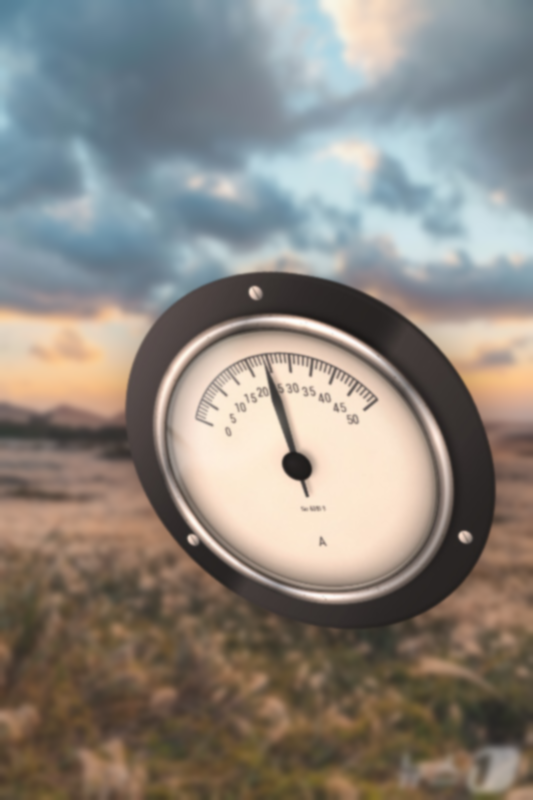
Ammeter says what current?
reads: 25 A
